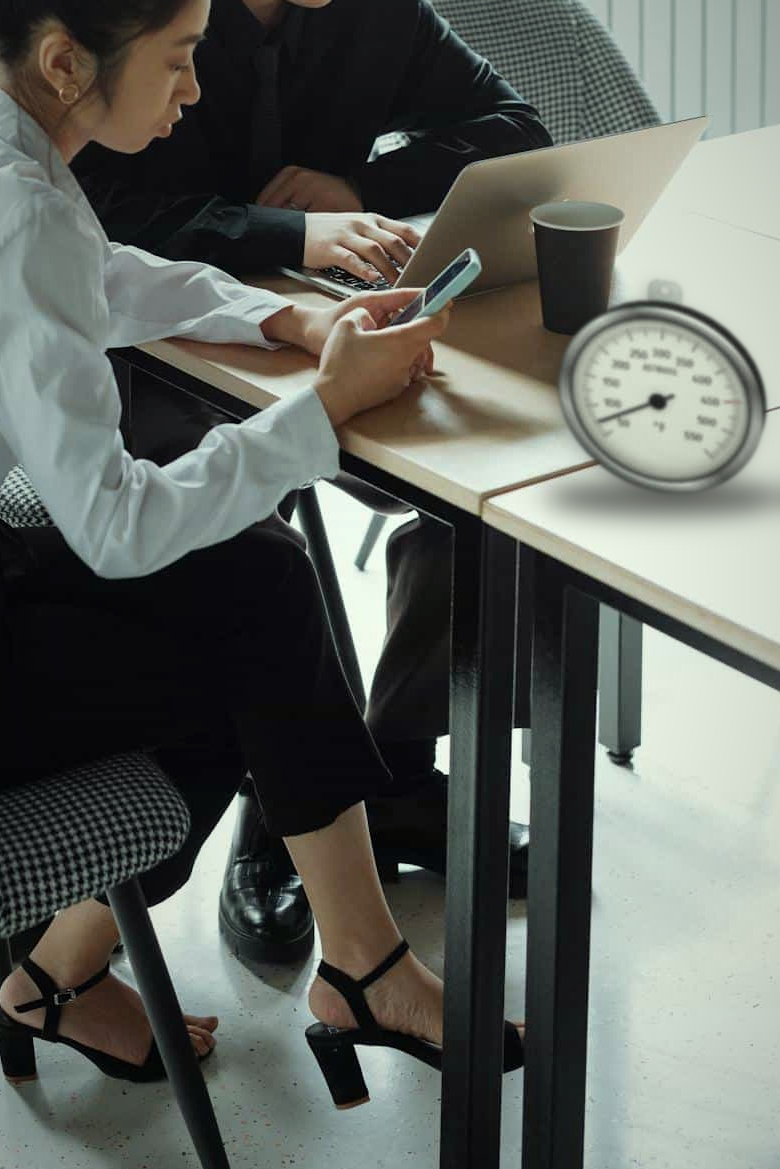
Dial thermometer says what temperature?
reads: 75 °F
